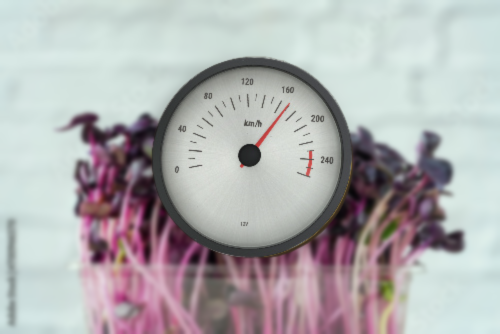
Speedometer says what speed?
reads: 170 km/h
